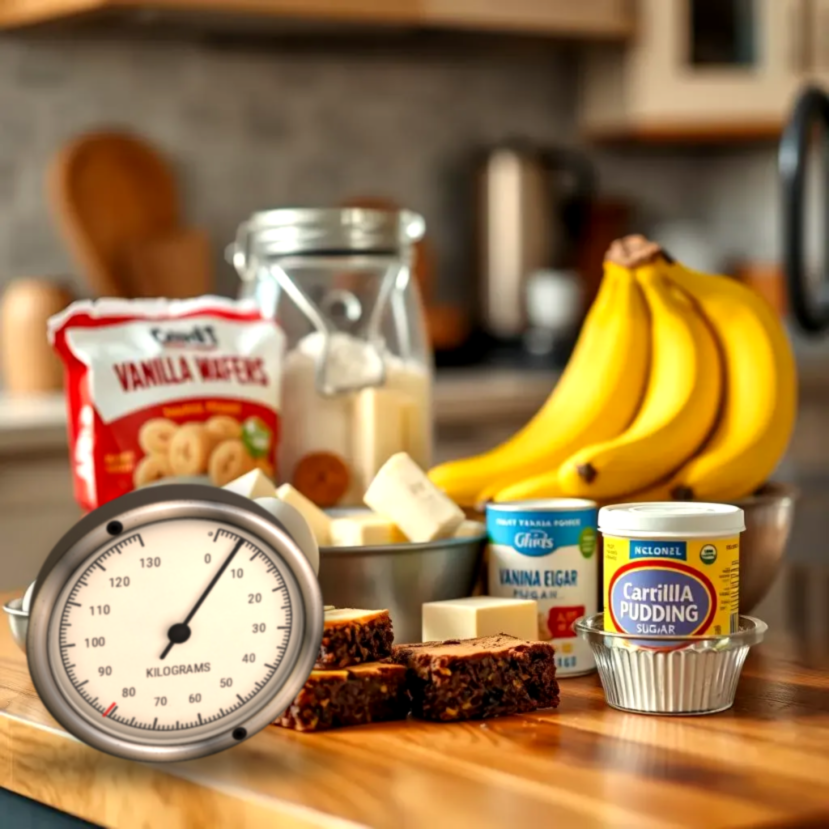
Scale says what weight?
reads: 5 kg
